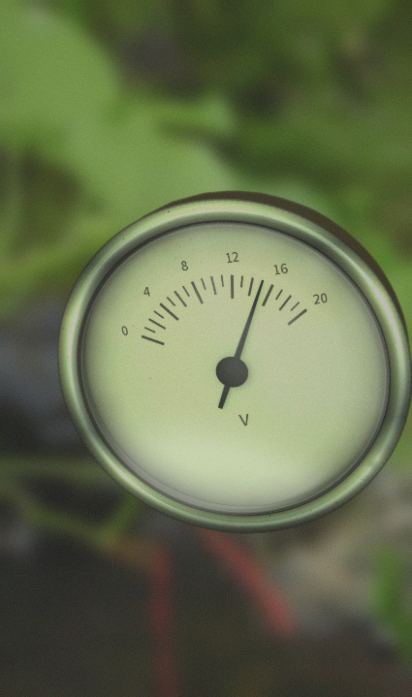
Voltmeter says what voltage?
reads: 15 V
